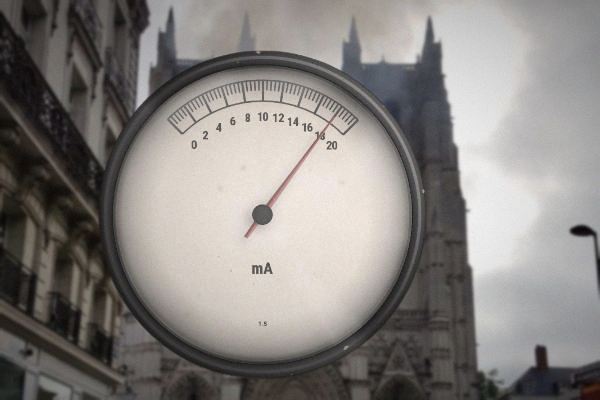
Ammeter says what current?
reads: 18 mA
